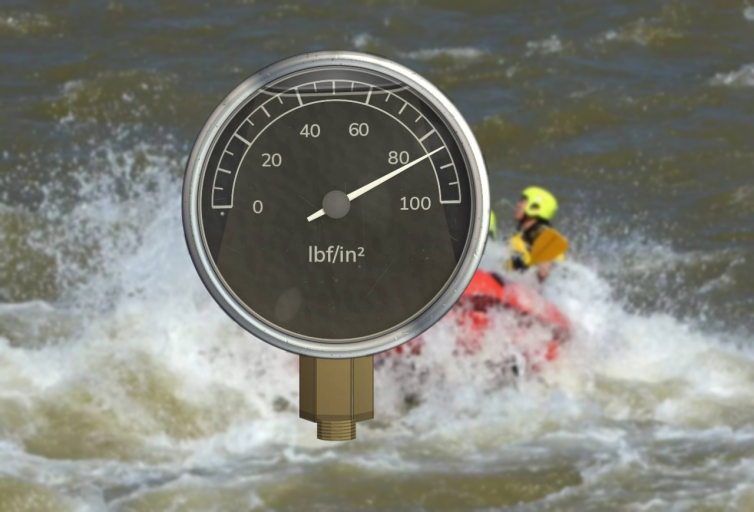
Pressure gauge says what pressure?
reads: 85 psi
